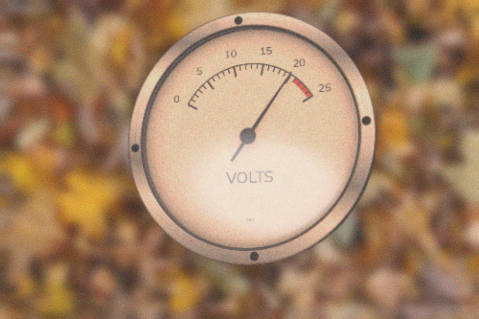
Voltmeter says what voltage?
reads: 20 V
